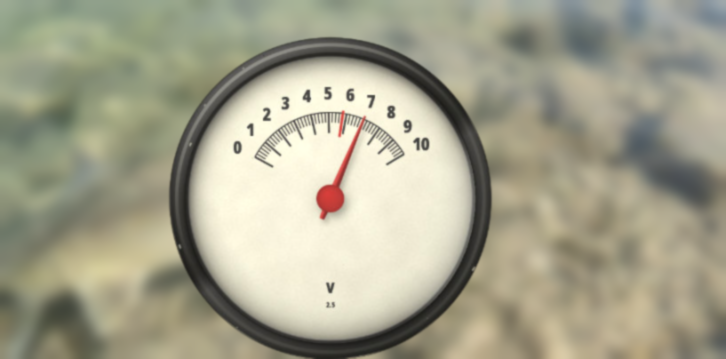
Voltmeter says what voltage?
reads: 7 V
